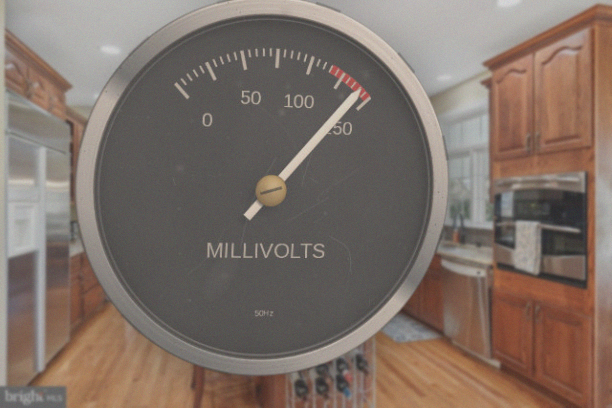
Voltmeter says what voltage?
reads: 140 mV
